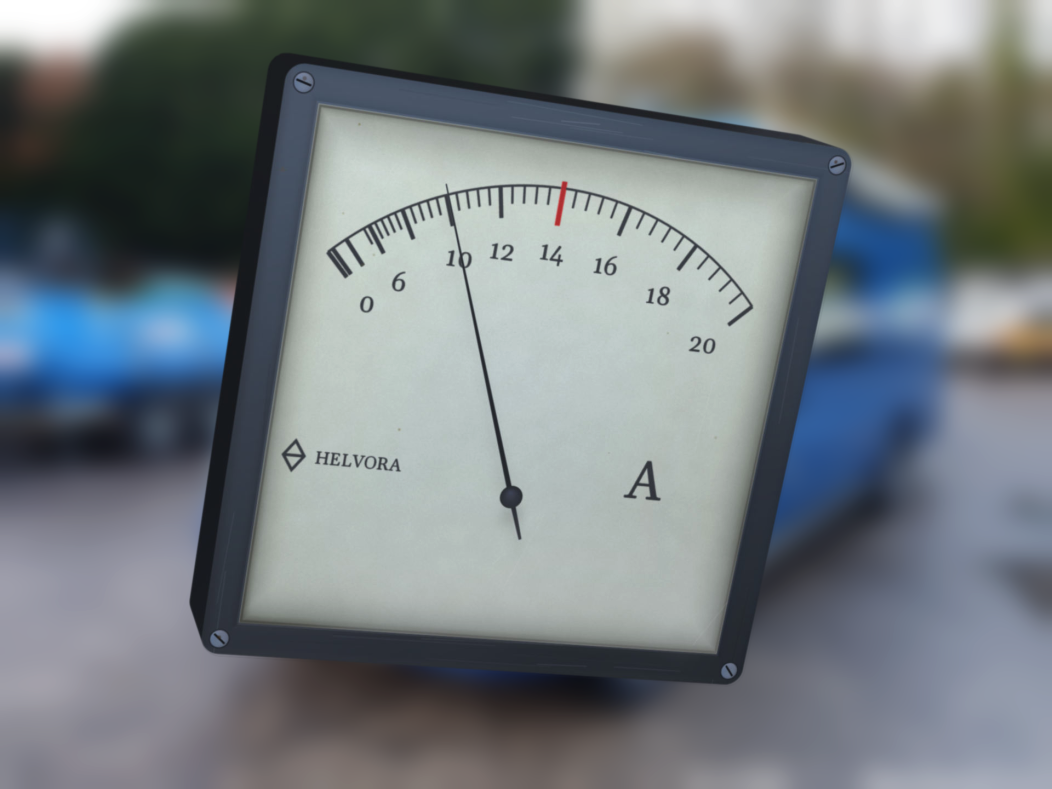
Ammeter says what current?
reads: 10 A
